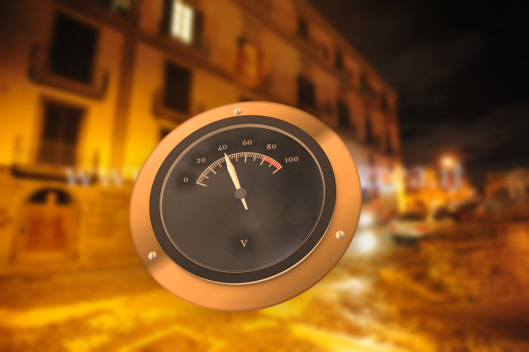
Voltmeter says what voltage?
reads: 40 V
